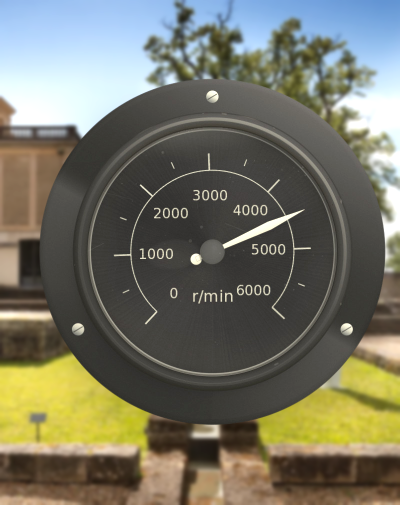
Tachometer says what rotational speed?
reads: 4500 rpm
